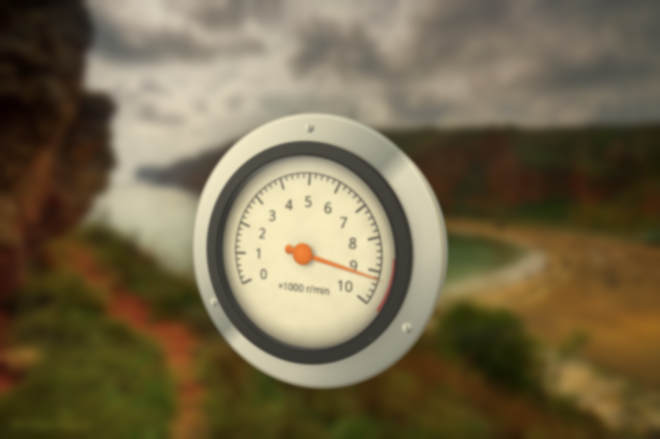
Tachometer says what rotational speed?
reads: 9200 rpm
